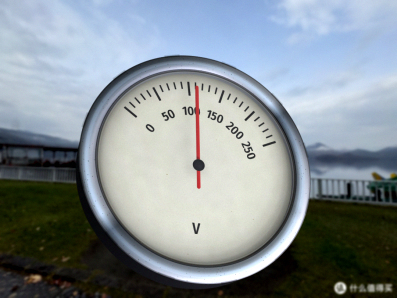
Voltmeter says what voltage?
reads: 110 V
